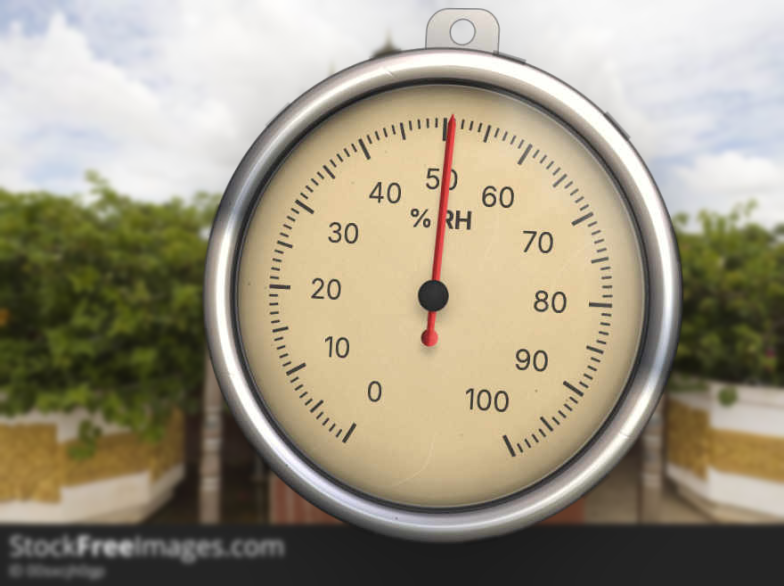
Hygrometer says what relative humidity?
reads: 51 %
